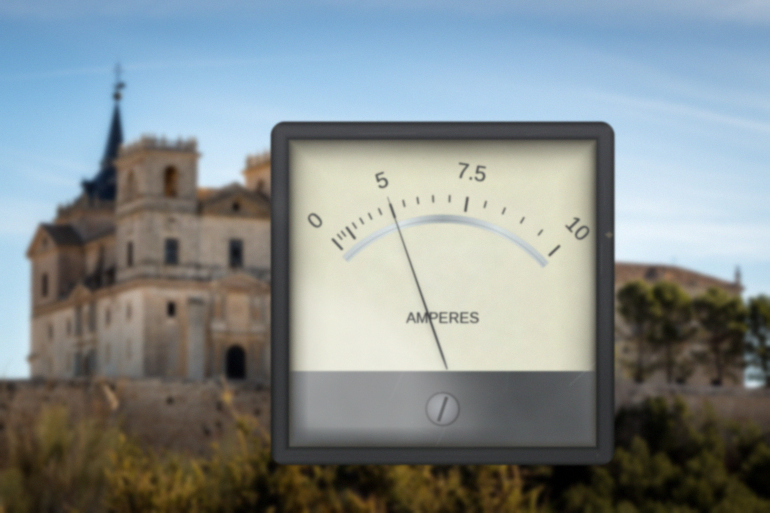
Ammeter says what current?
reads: 5 A
